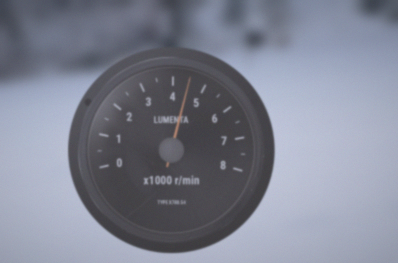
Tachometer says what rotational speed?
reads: 4500 rpm
